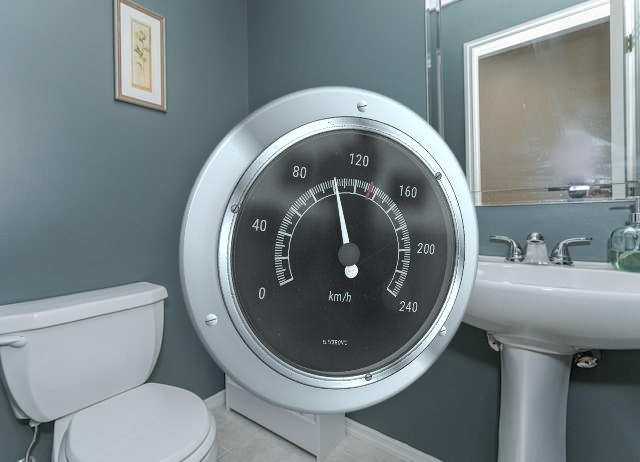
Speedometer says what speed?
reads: 100 km/h
